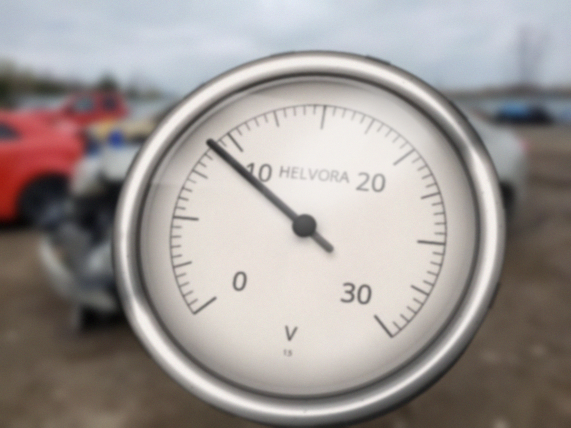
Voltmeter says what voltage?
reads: 9 V
